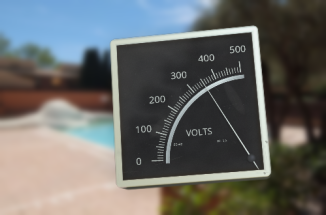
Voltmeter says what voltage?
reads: 350 V
